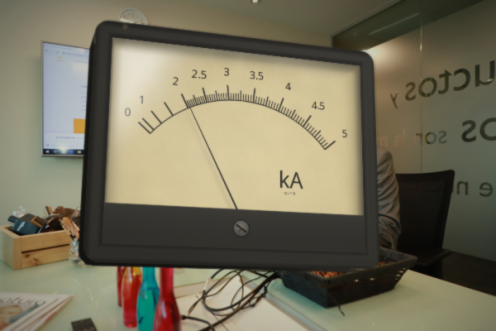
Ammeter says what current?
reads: 2 kA
